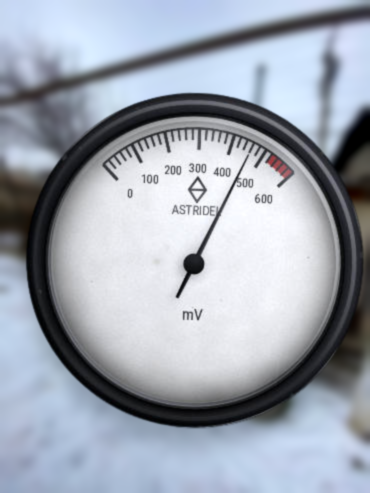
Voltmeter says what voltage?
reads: 460 mV
